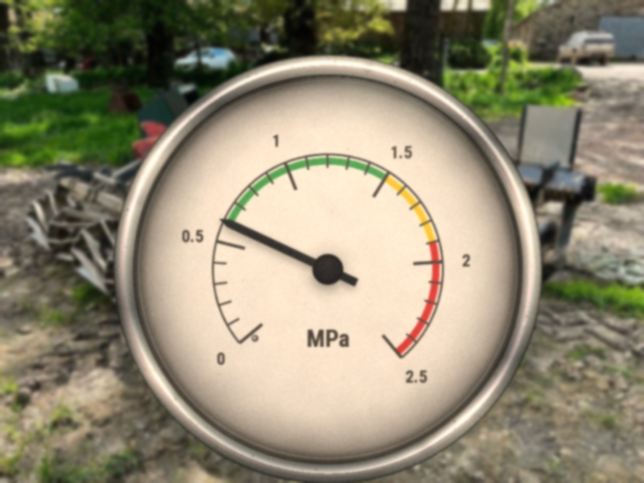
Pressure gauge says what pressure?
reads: 0.6 MPa
